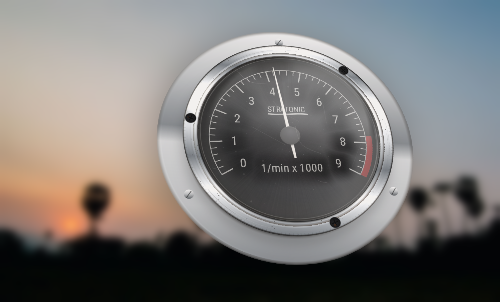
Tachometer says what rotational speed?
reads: 4200 rpm
